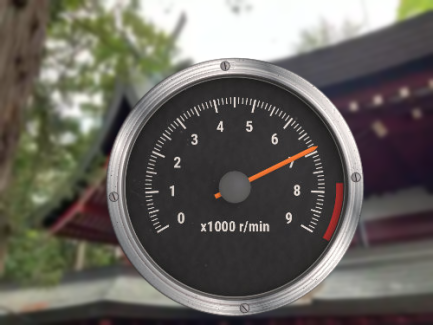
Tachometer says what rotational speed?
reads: 6900 rpm
